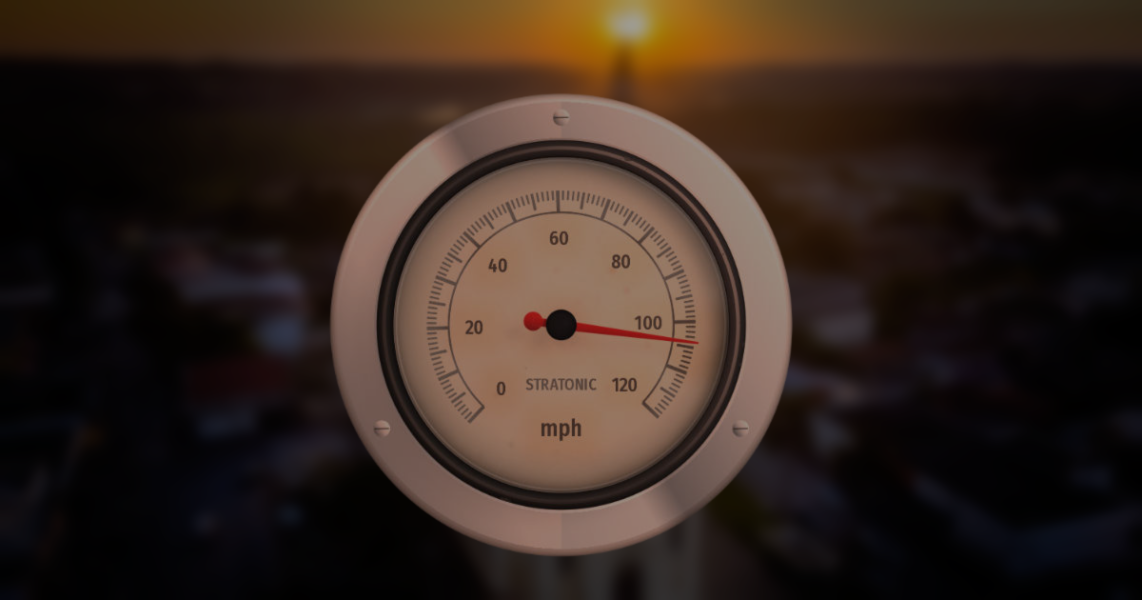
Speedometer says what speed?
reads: 104 mph
